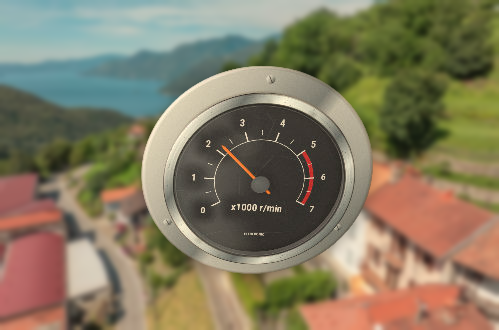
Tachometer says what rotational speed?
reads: 2250 rpm
